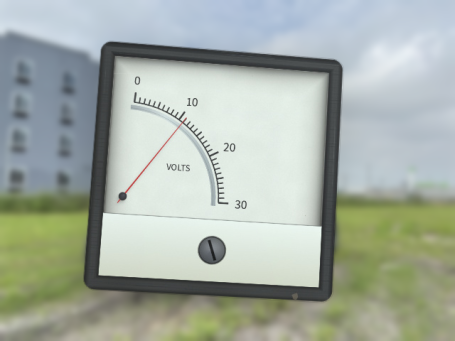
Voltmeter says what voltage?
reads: 11 V
